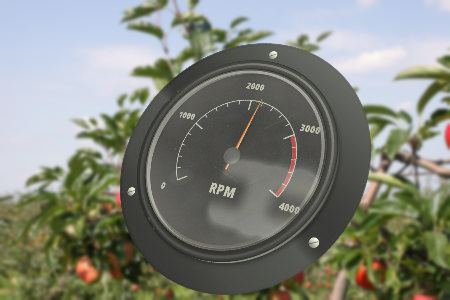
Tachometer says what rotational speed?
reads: 2200 rpm
